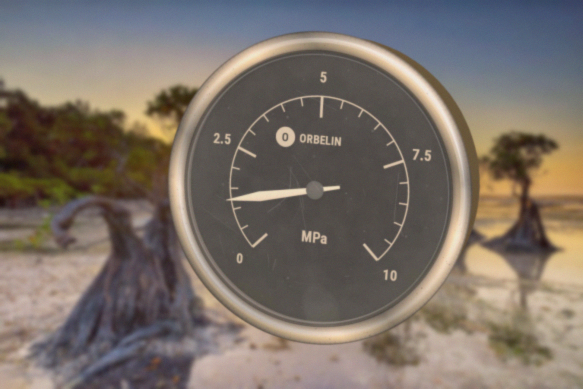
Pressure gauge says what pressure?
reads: 1.25 MPa
